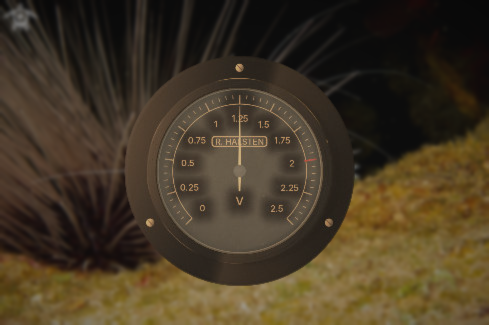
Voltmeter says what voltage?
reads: 1.25 V
